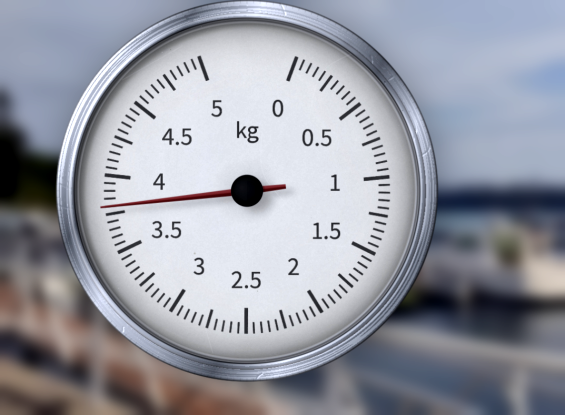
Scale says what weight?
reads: 3.8 kg
